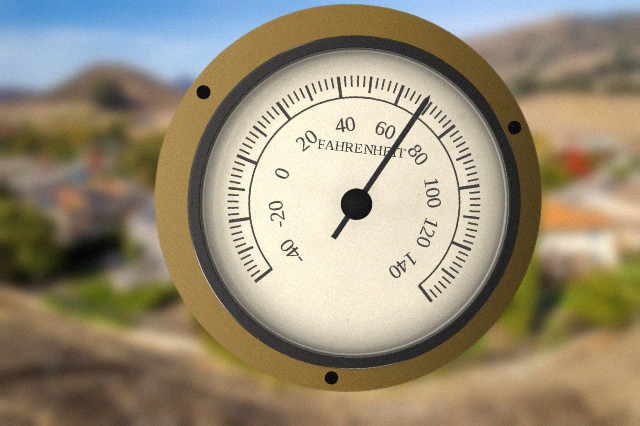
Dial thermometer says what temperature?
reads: 68 °F
